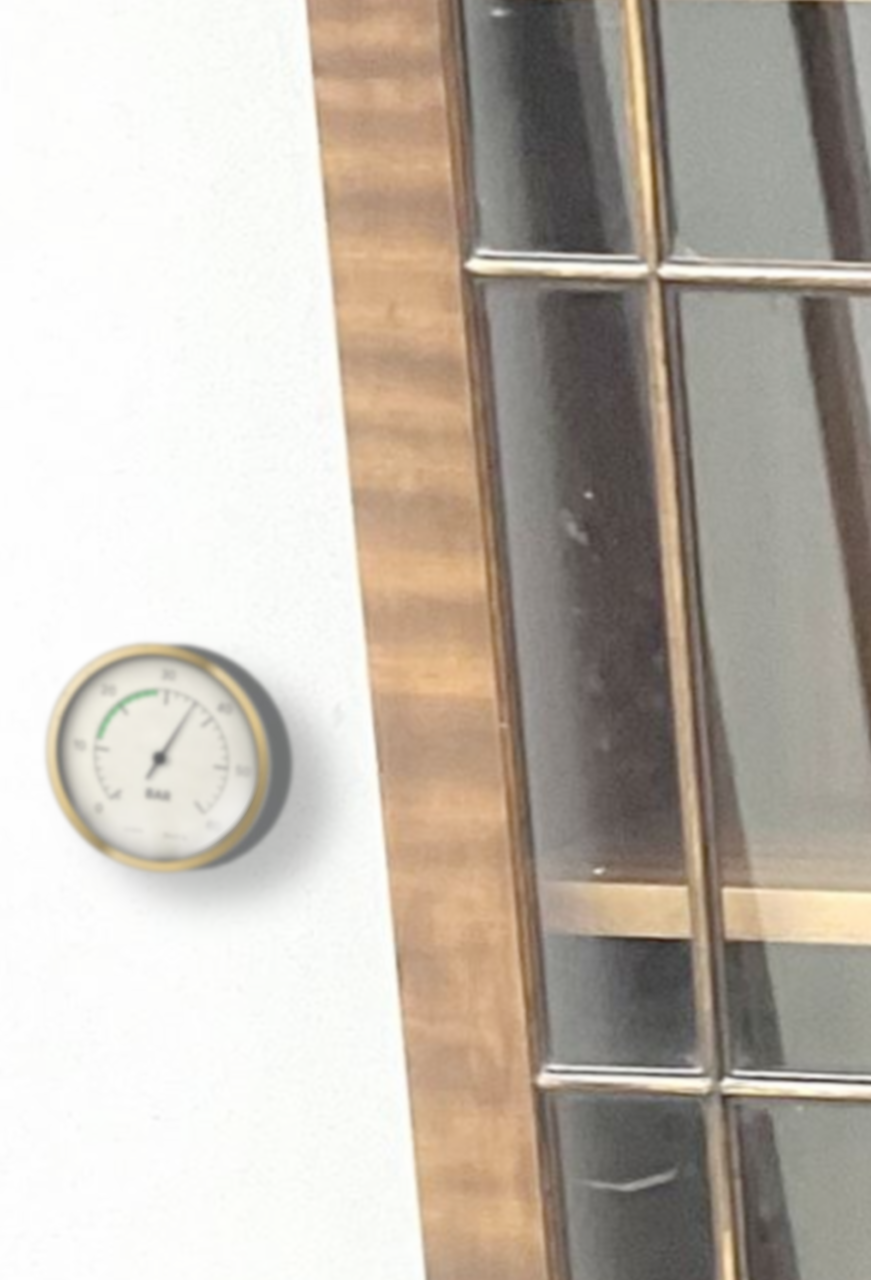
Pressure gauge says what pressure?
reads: 36 bar
